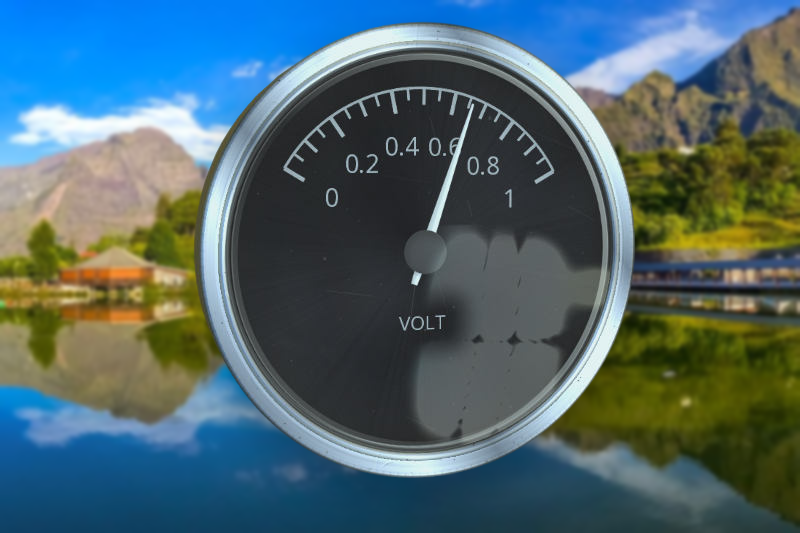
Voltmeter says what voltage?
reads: 0.65 V
